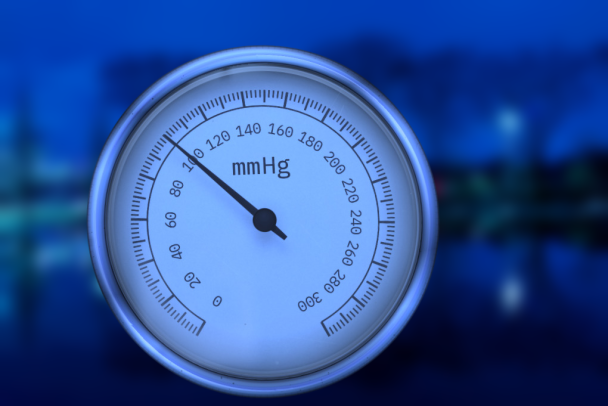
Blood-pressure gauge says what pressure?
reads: 100 mmHg
